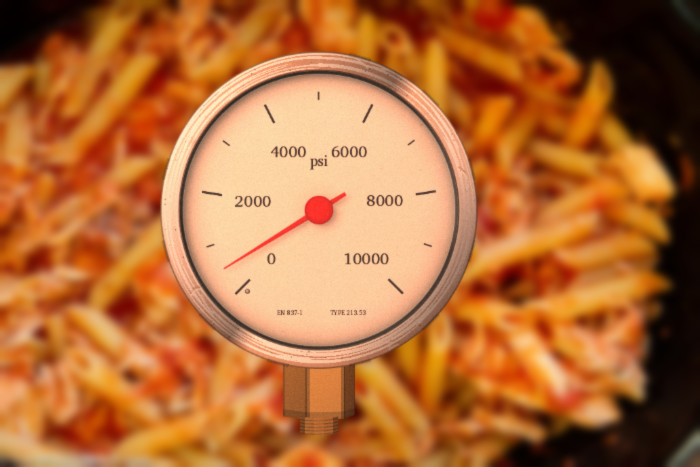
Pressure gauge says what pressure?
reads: 500 psi
